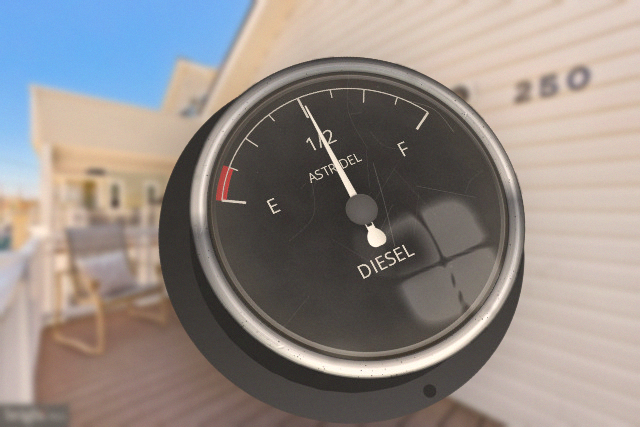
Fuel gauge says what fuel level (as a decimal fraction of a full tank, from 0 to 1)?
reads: 0.5
